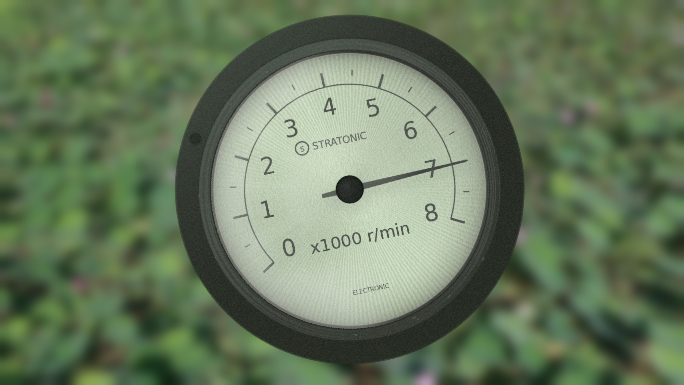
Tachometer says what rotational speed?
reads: 7000 rpm
